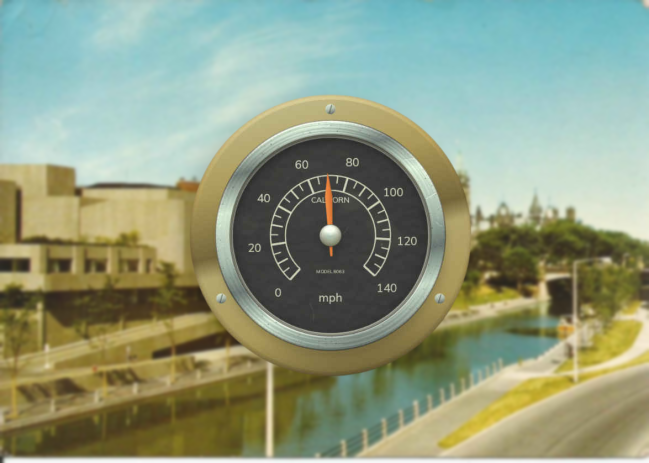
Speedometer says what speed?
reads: 70 mph
